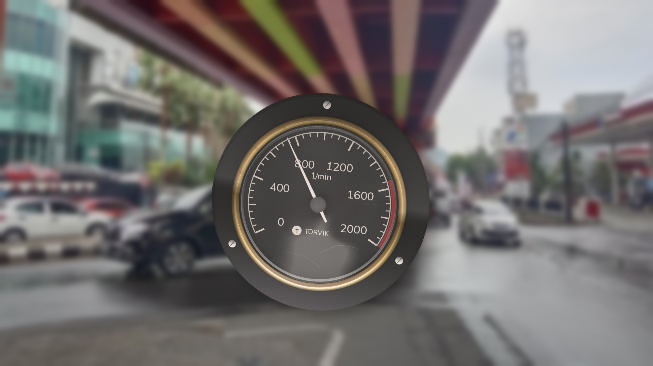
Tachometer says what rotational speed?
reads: 750 rpm
